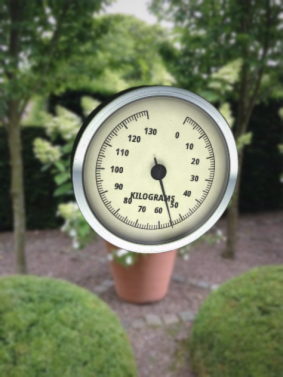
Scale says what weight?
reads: 55 kg
